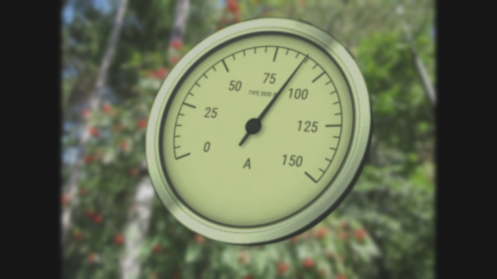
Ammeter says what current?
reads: 90 A
